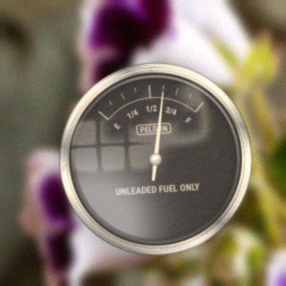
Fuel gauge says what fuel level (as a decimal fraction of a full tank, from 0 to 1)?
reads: 0.625
